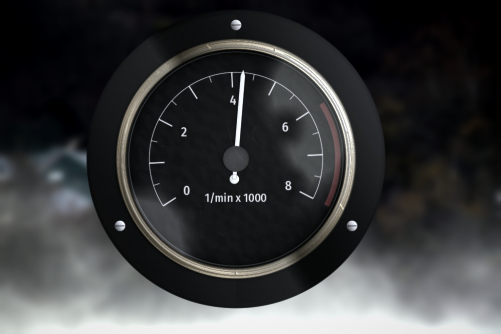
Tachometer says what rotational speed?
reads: 4250 rpm
